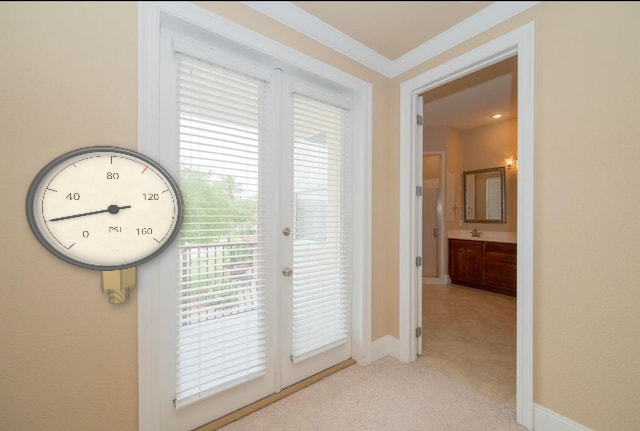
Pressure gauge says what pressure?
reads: 20 psi
